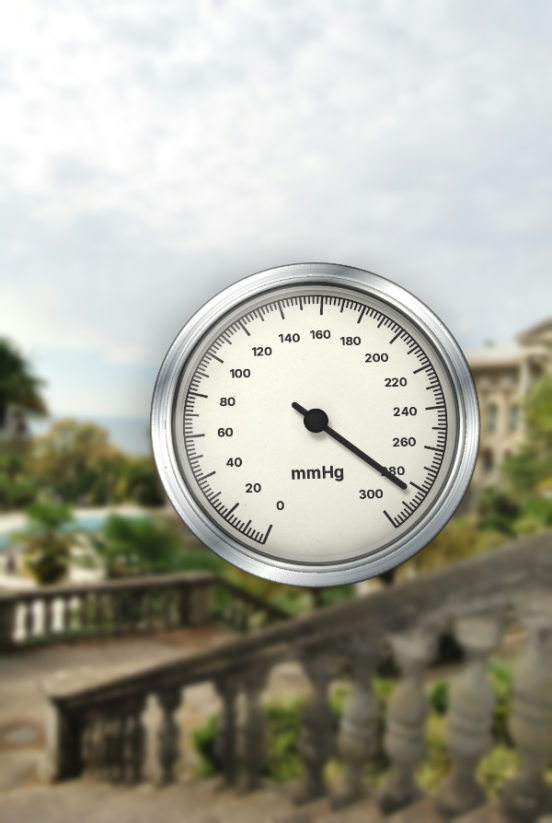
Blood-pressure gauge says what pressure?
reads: 284 mmHg
